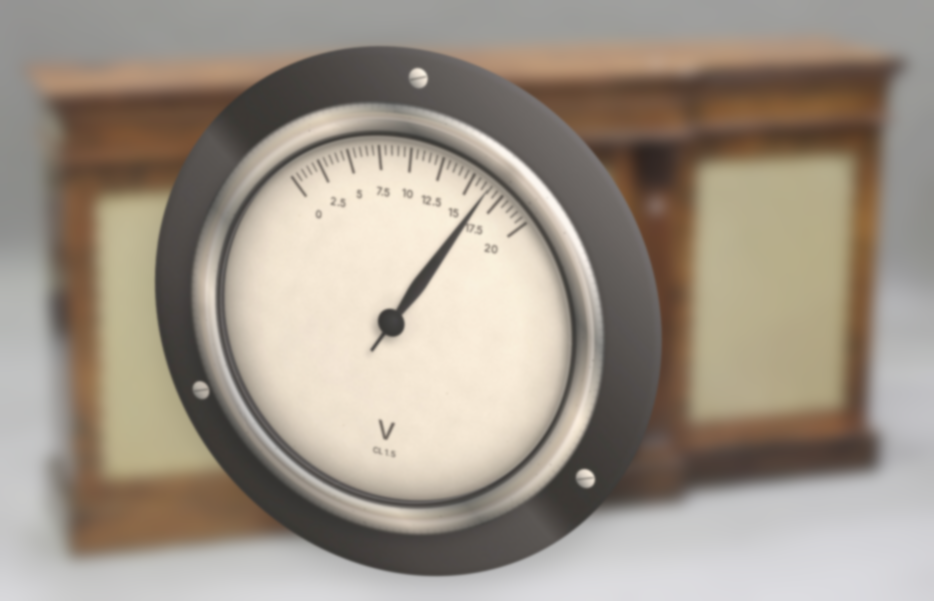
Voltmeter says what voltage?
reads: 16.5 V
